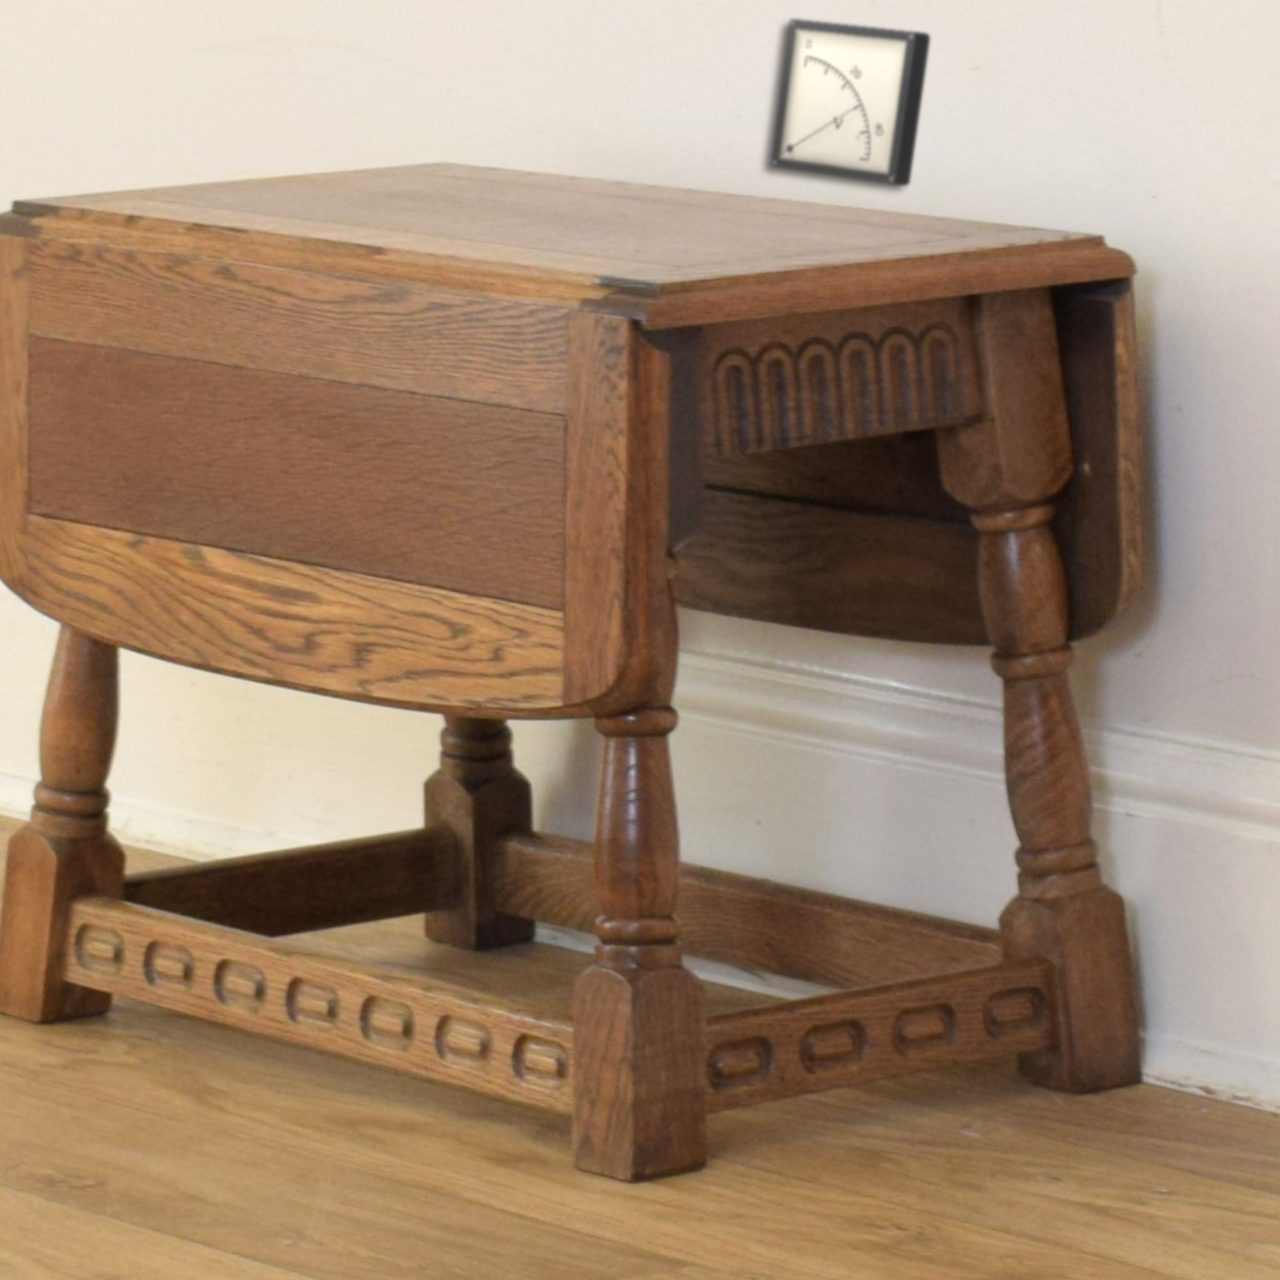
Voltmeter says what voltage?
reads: 30 V
